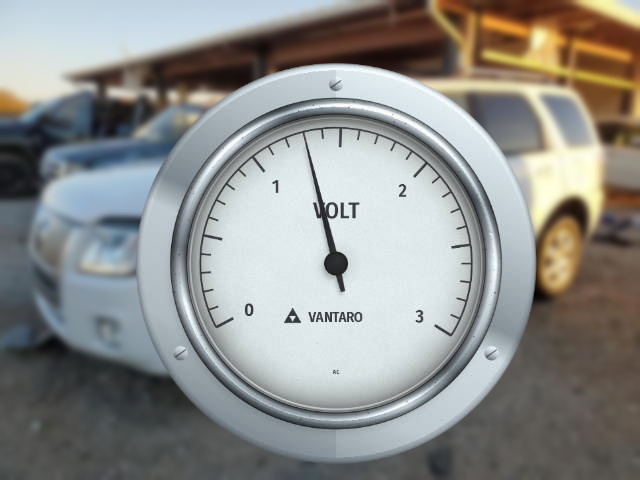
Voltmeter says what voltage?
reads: 1.3 V
